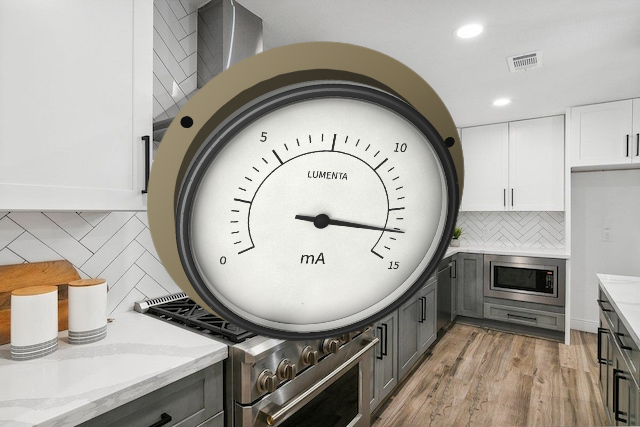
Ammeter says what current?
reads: 13.5 mA
